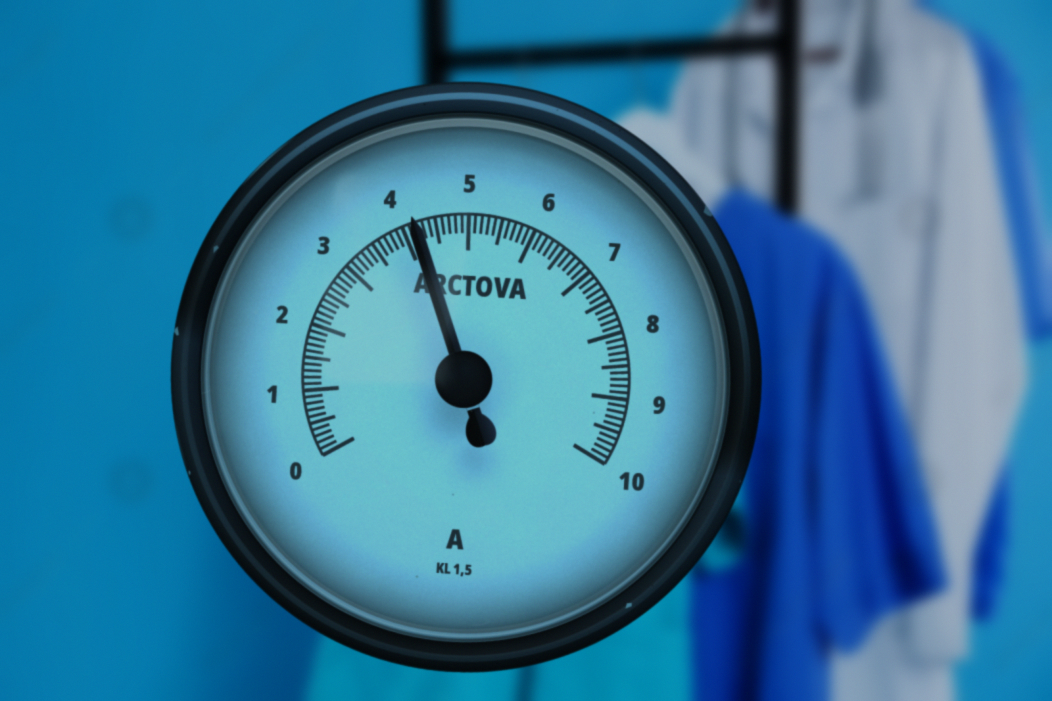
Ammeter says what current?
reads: 4.2 A
